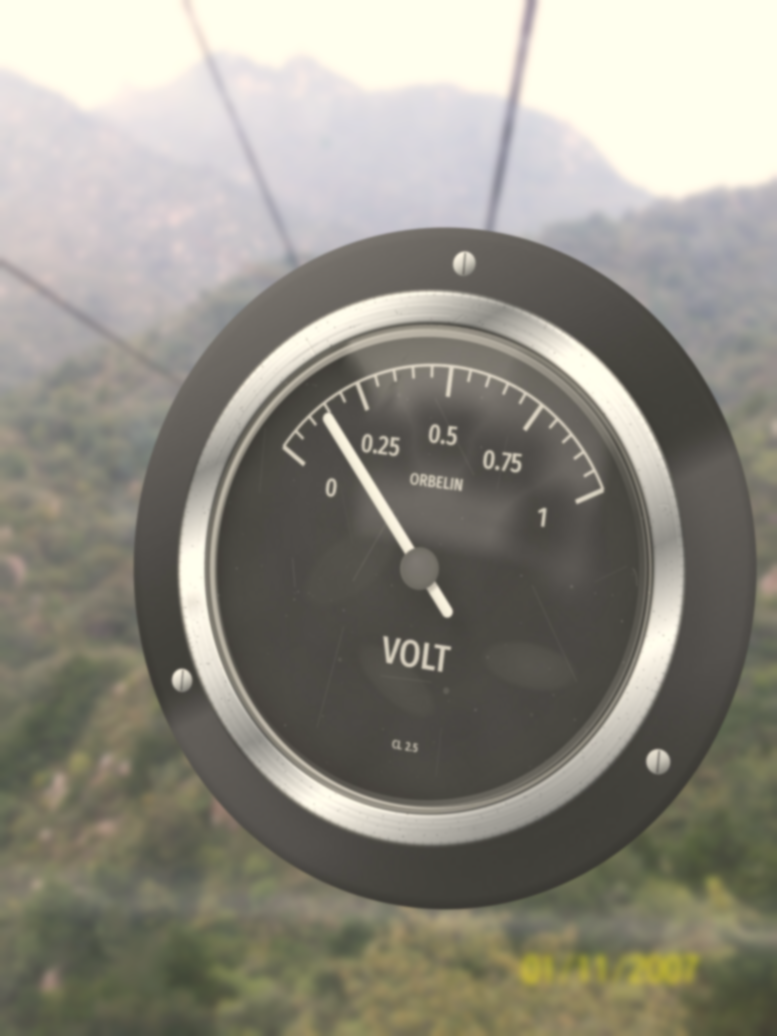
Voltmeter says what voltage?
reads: 0.15 V
